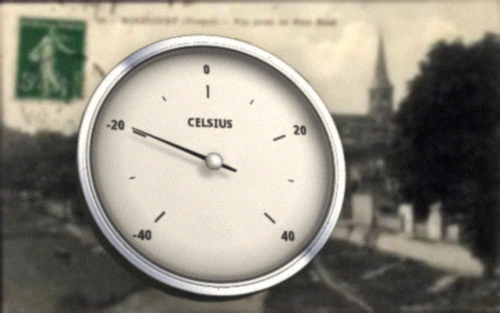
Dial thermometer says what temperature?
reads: -20 °C
